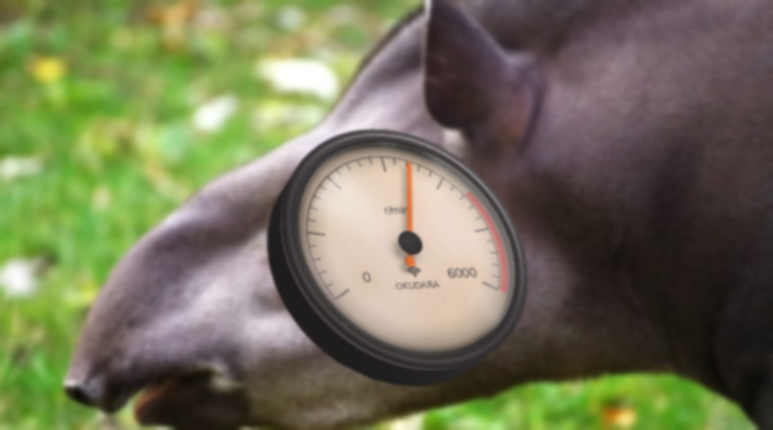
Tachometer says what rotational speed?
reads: 3400 rpm
